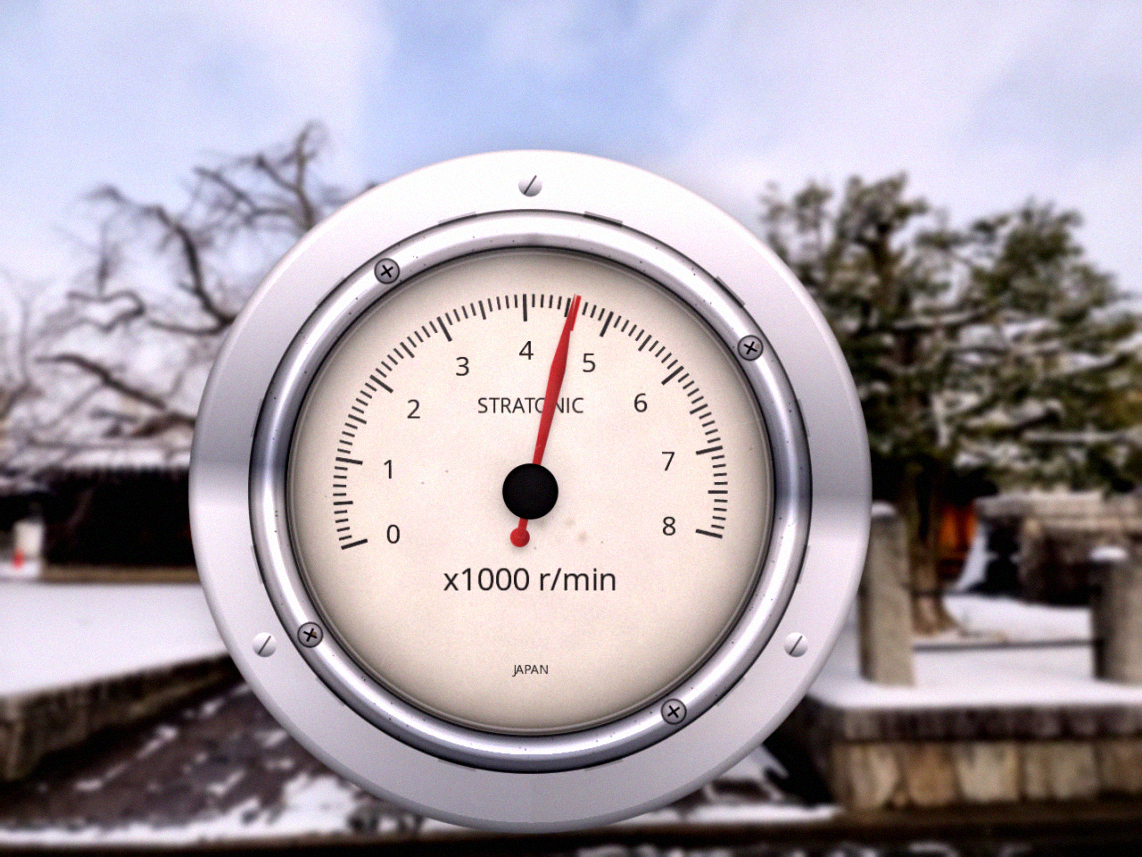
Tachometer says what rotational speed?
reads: 4550 rpm
